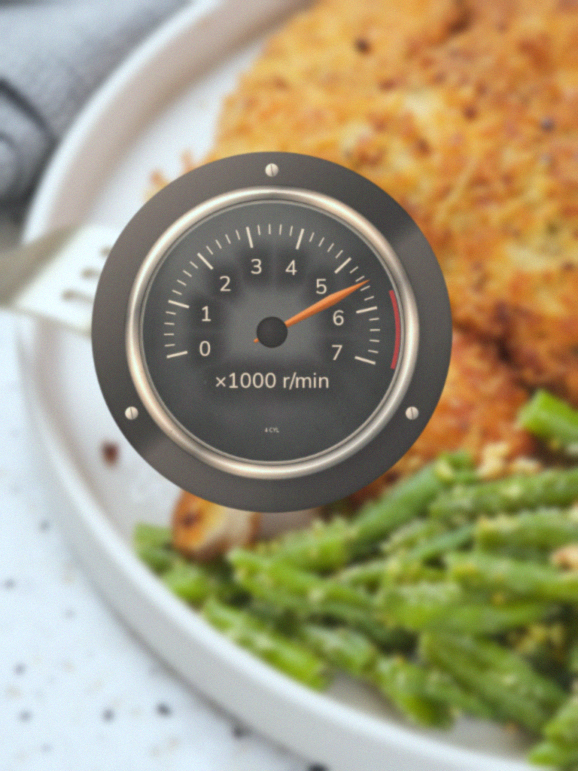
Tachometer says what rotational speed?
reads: 5500 rpm
